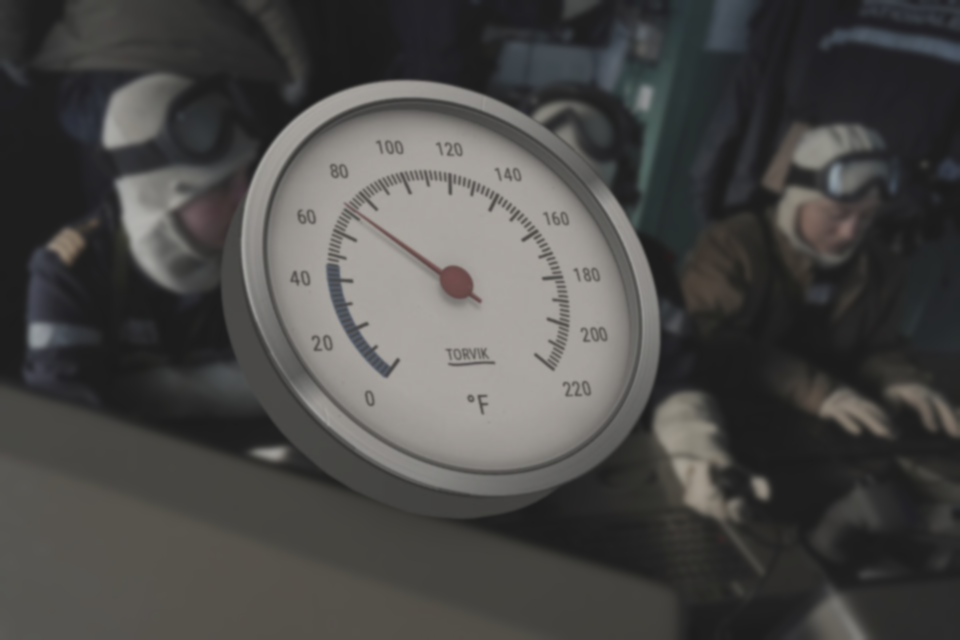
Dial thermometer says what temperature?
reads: 70 °F
